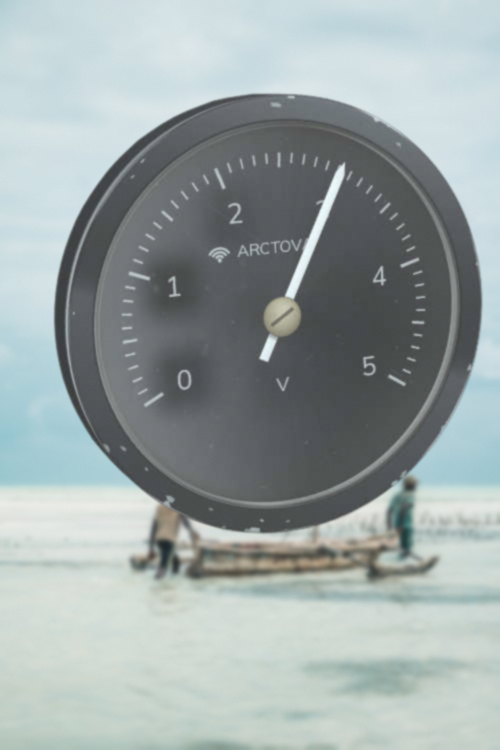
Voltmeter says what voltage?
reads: 3 V
